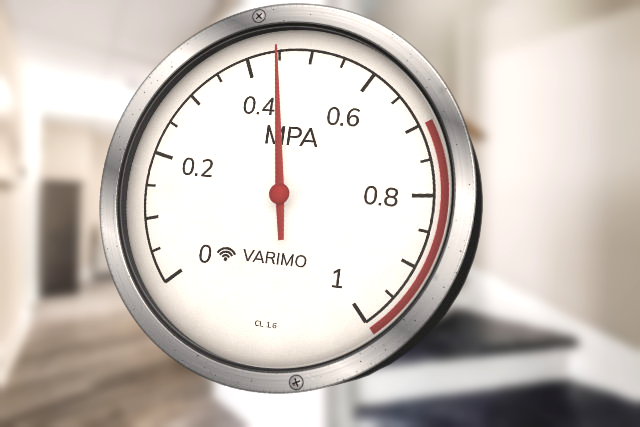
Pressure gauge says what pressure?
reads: 0.45 MPa
